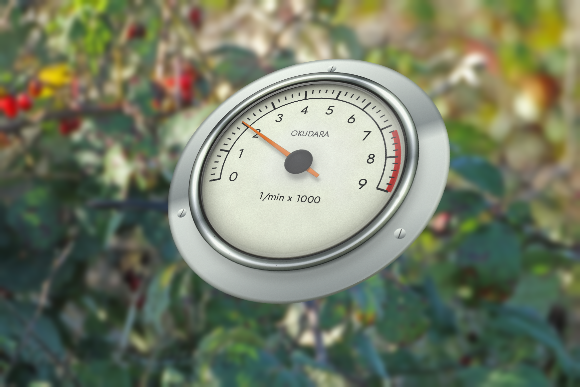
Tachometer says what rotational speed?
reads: 2000 rpm
